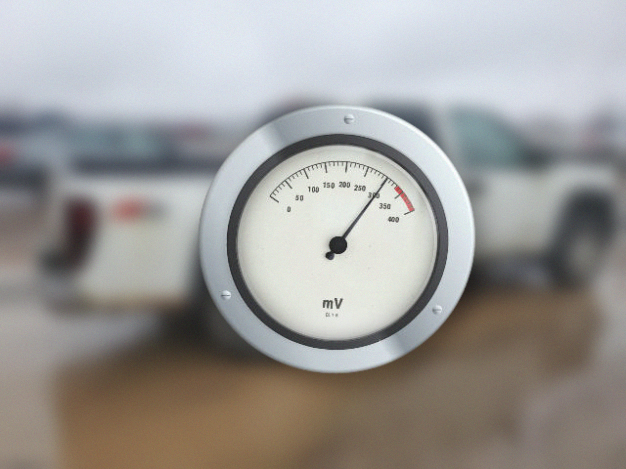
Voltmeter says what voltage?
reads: 300 mV
